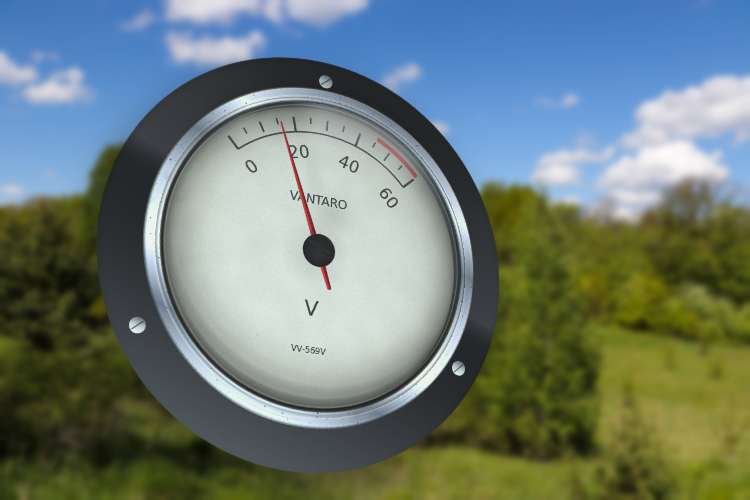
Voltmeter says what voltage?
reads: 15 V
